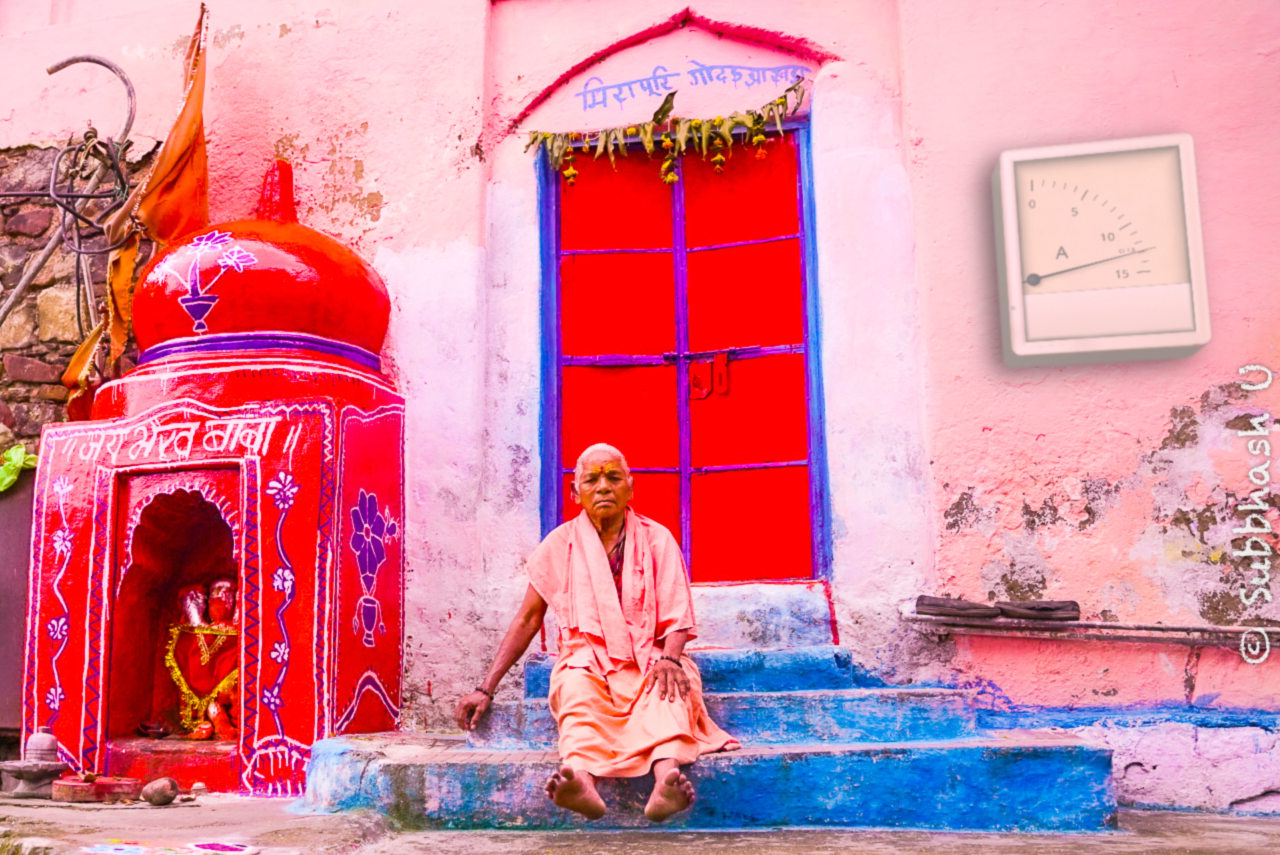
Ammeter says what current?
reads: 13 A
